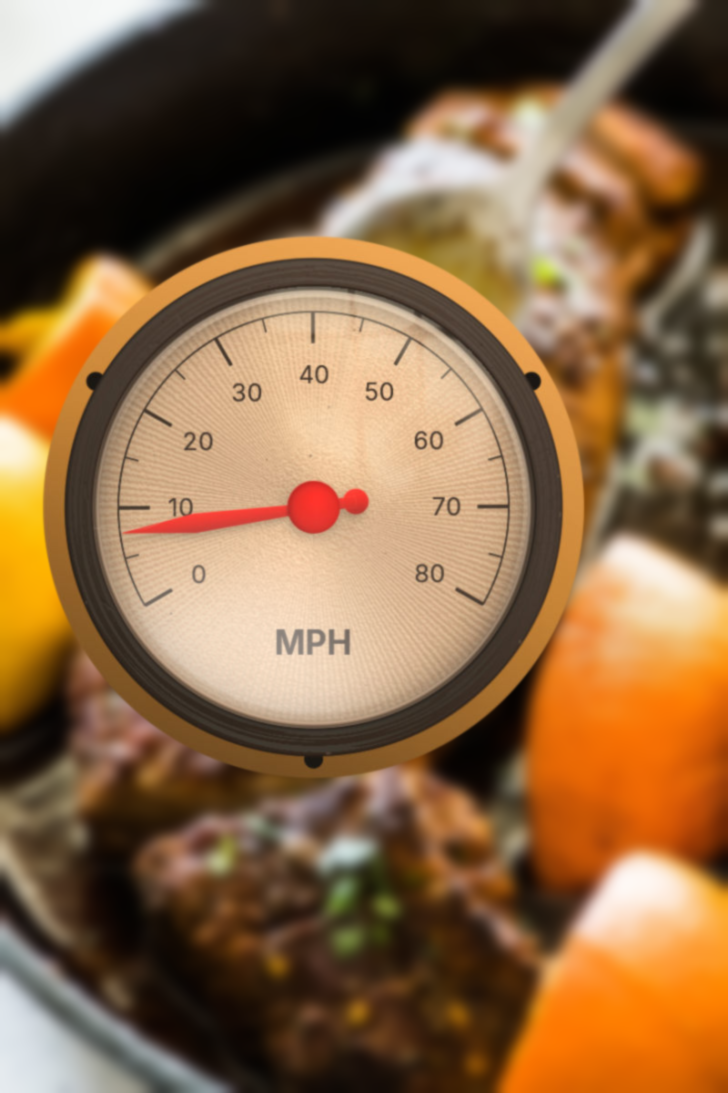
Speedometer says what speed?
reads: 7.5 mph
